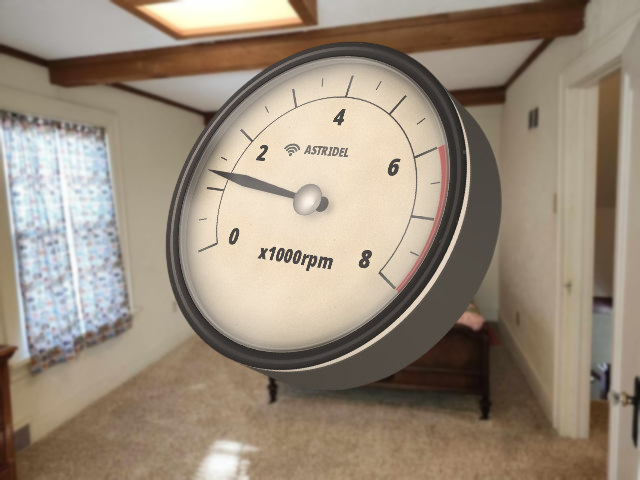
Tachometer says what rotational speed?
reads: 1250 rpm
